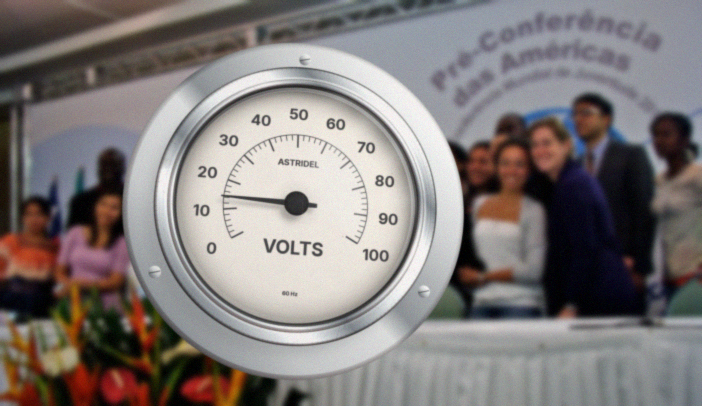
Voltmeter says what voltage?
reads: 14 V
